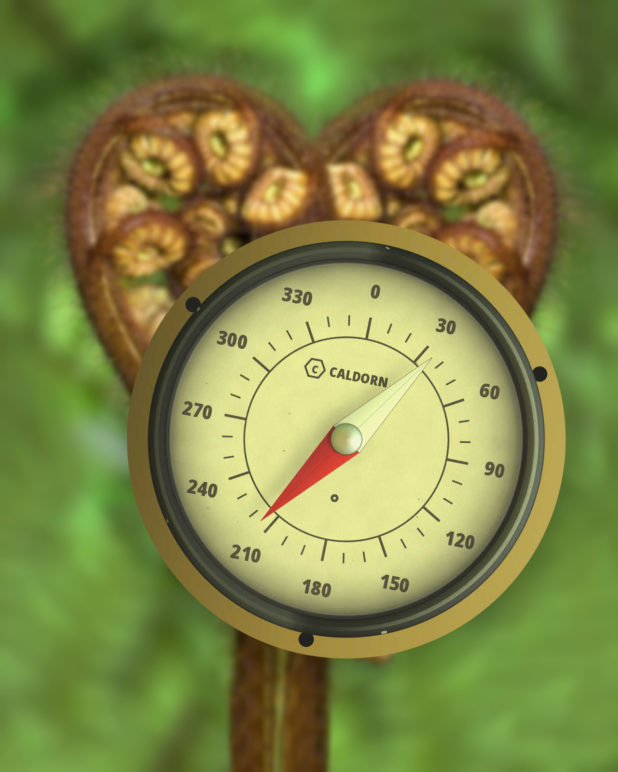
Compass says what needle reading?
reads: 215 °
